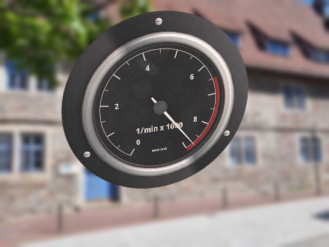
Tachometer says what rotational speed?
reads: 8750 rpm
